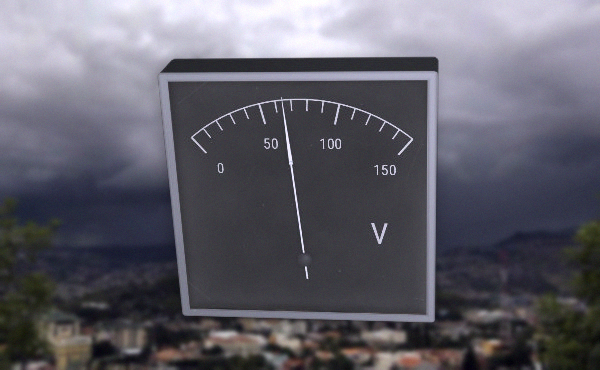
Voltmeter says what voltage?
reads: 65 V
